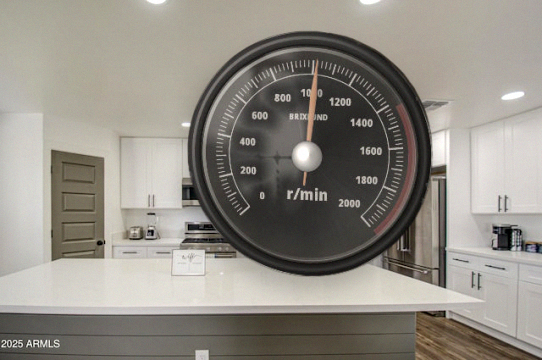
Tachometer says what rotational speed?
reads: 1020 rpm
